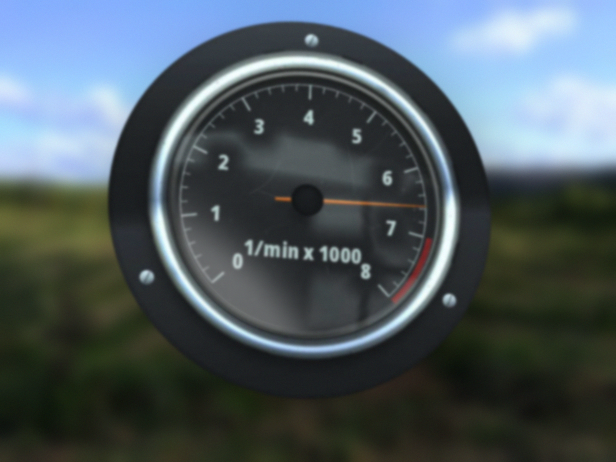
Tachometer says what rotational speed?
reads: 6600 rpm
